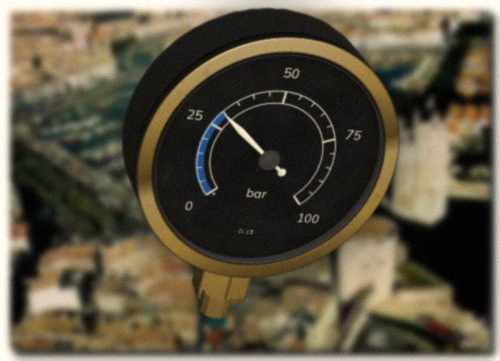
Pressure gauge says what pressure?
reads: 30 bar
